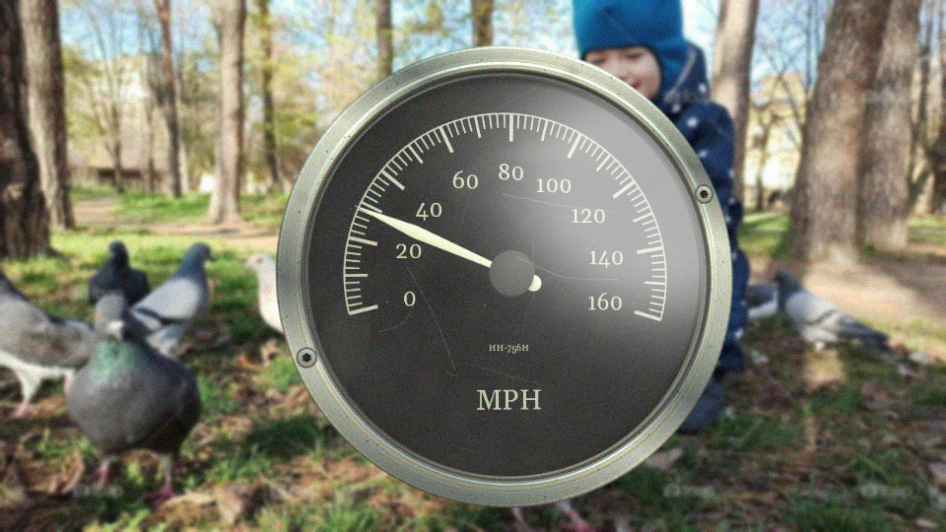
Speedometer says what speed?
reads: 28 mph
